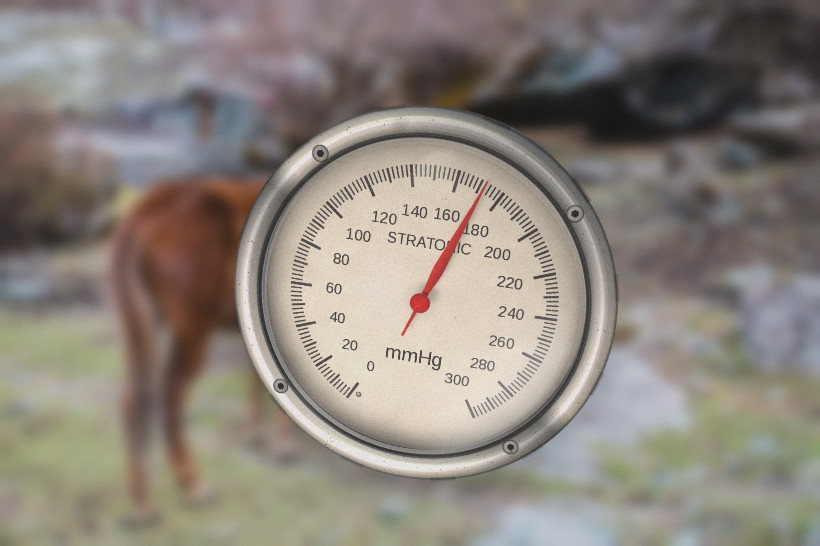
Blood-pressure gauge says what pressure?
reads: 172 mmHg
